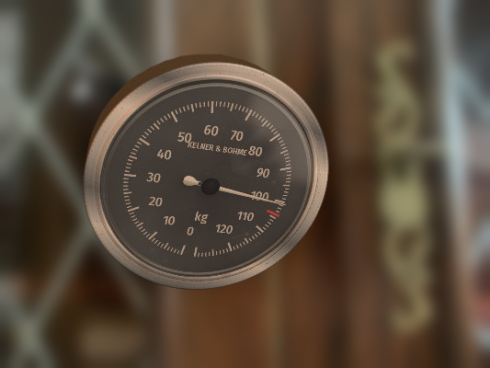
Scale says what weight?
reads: 100 kg
